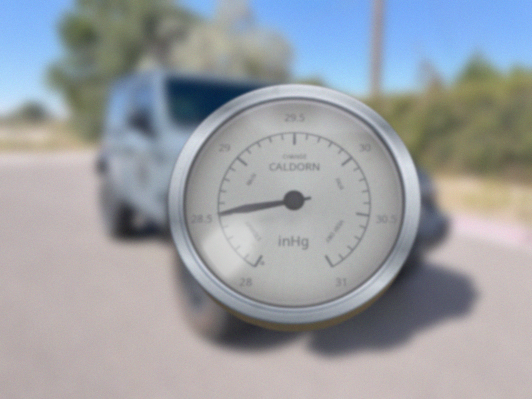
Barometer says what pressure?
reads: 28.5 inHg
